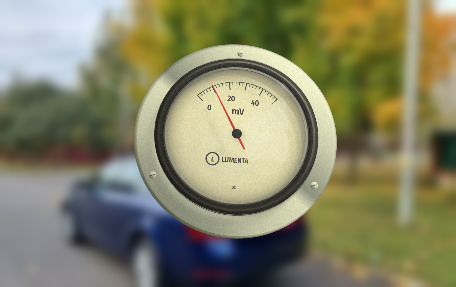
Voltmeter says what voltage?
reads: 10 mV
